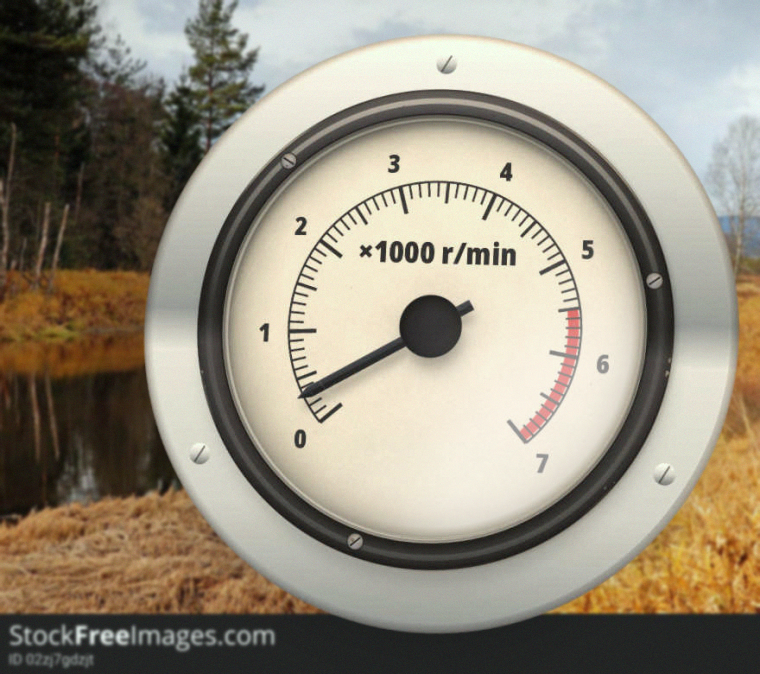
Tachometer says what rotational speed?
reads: 300 rpm
